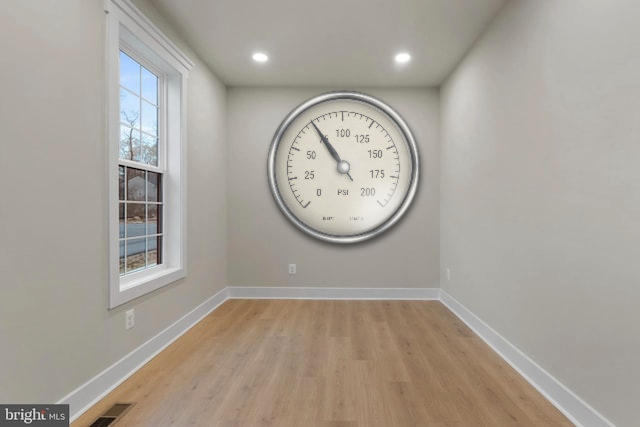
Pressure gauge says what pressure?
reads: 75 psi
